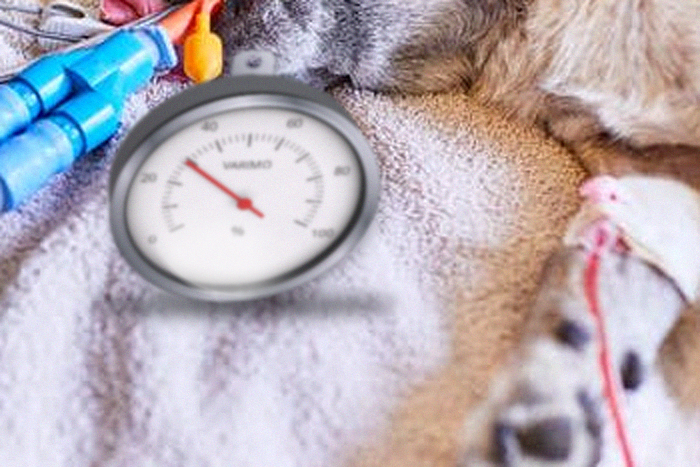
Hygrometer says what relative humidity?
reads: 30 %
